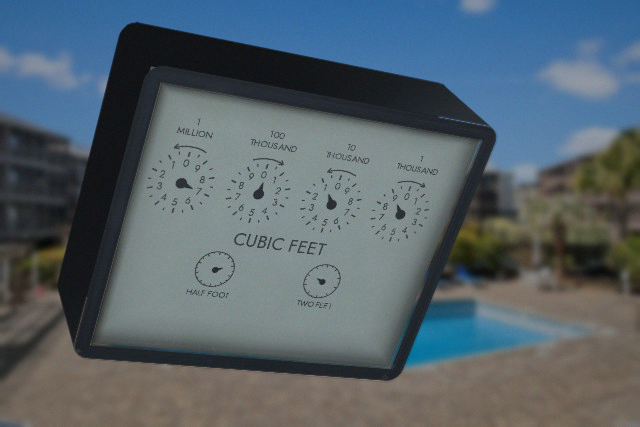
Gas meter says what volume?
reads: 700900 ft³
